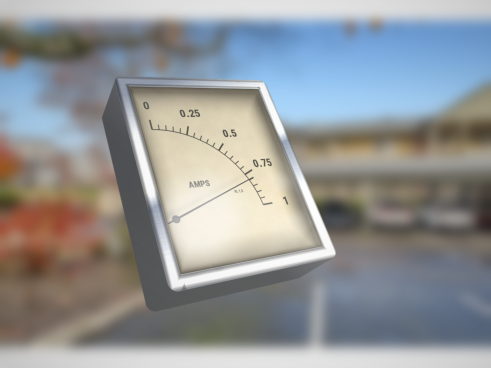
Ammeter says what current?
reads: 0.8 A
